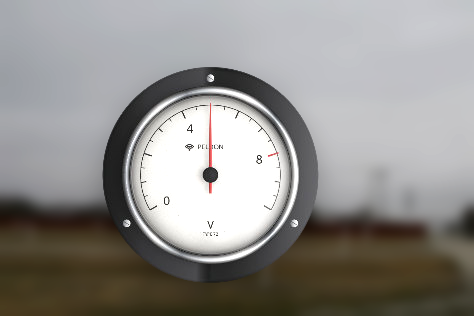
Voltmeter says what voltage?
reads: 5 V
